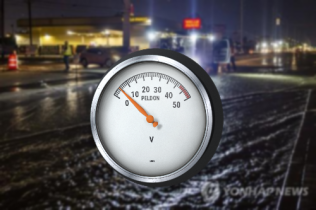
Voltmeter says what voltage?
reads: 5 V
